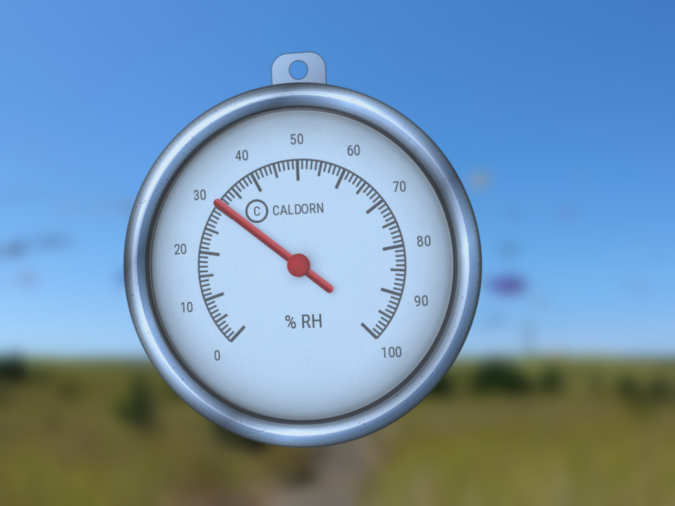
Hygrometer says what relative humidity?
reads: 31 %
